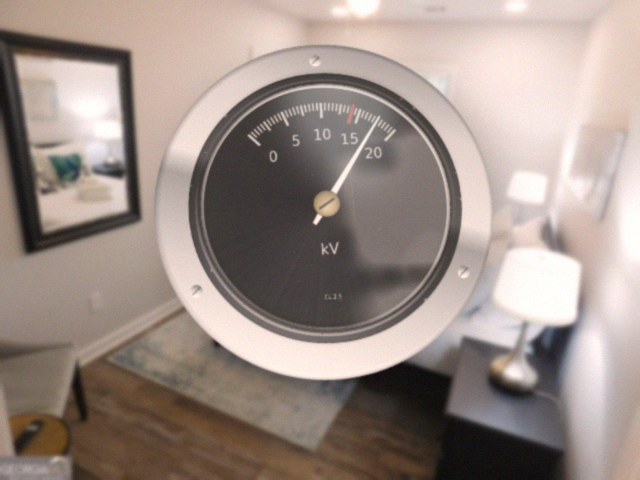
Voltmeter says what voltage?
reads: 17.5 kV
